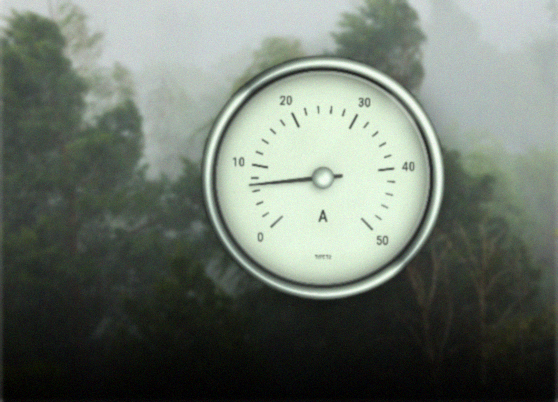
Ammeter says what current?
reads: 7 A
